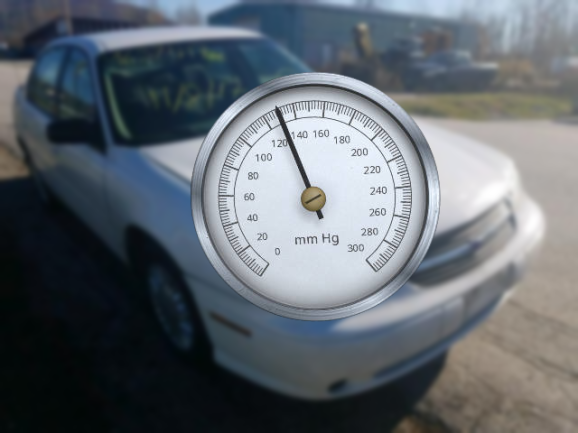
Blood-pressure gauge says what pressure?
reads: 130 mmHg
